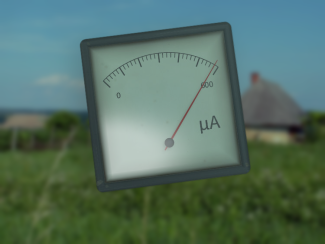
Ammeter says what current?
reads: 580 µA
